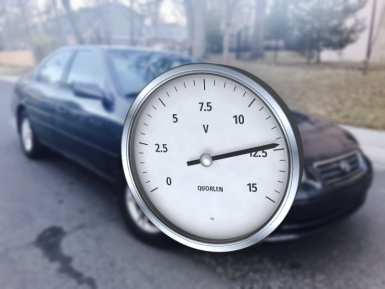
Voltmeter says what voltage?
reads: 12.25 V
